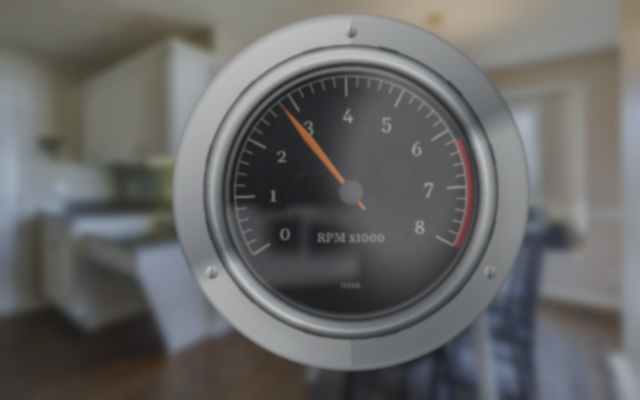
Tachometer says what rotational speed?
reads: 2800 rpm
